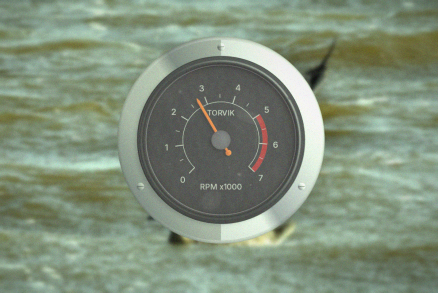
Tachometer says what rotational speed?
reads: 2750 rpm
